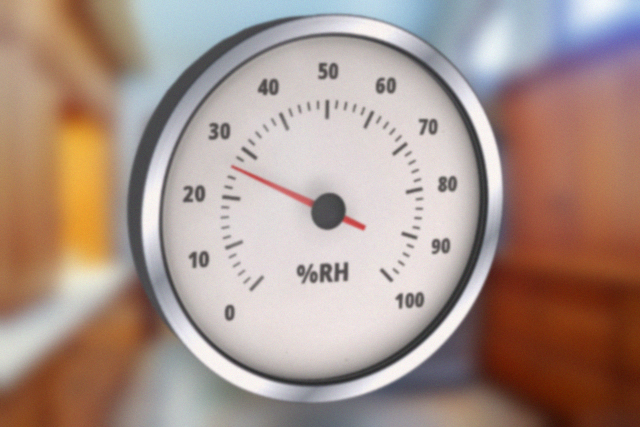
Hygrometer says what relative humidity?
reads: 26 %
